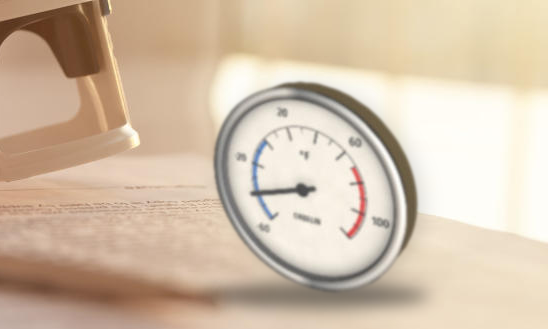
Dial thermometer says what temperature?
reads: -40 °F
